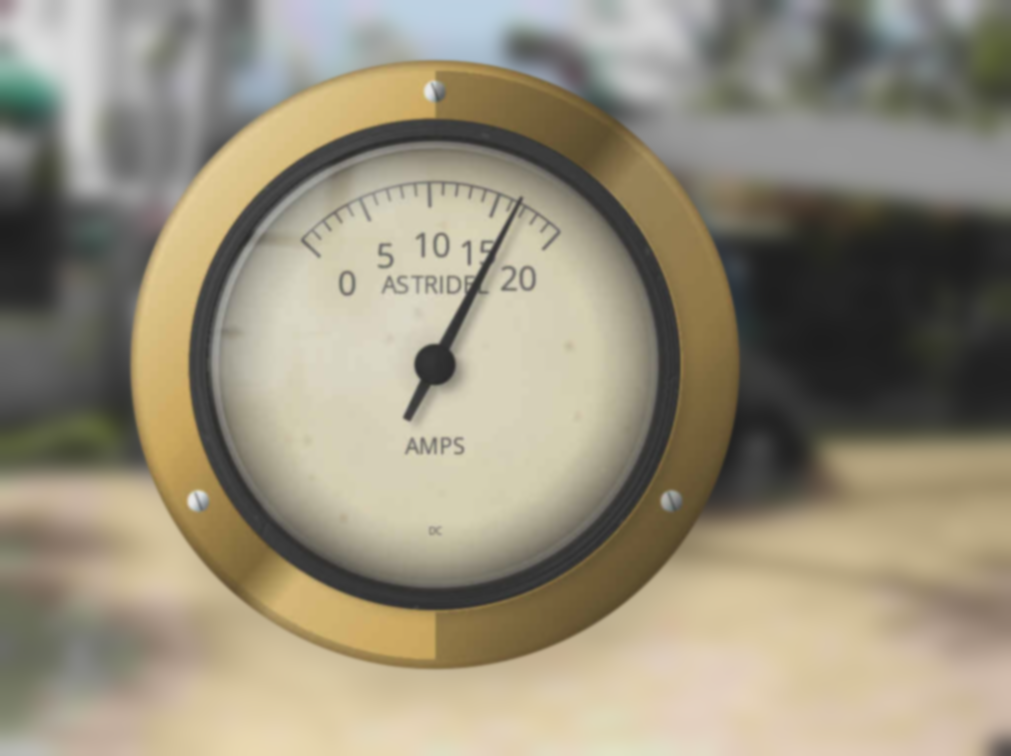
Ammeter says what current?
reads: 16.5 A
